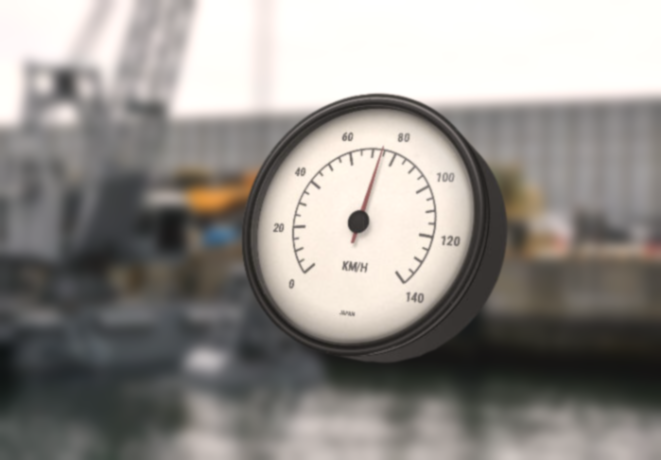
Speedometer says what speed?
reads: 75 km/h
